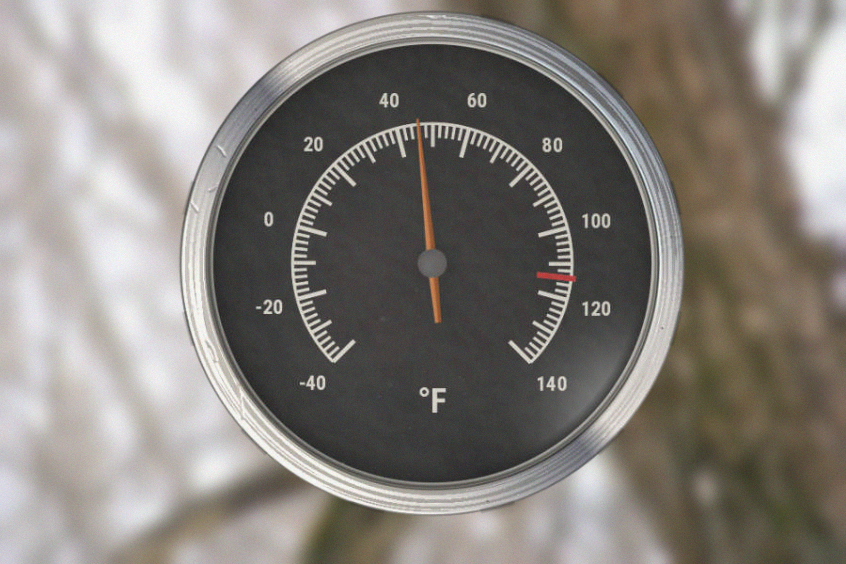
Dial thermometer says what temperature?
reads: 46 °F
